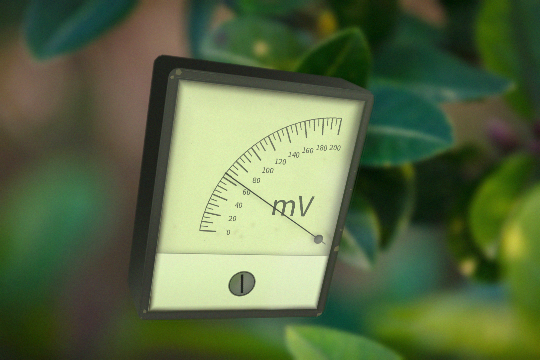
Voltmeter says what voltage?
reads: 65 mV
